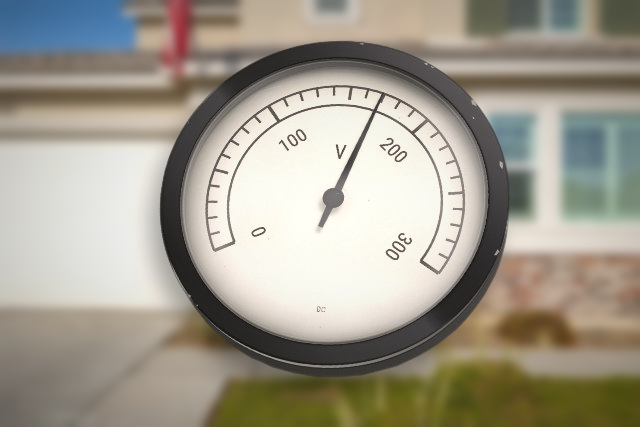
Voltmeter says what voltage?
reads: 170 V
